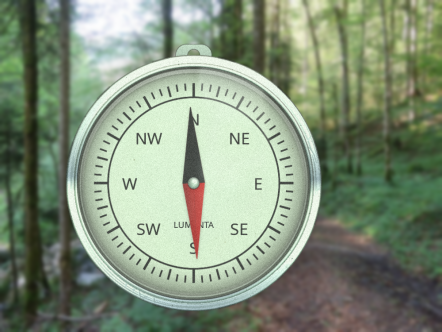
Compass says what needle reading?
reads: 177.5 °
